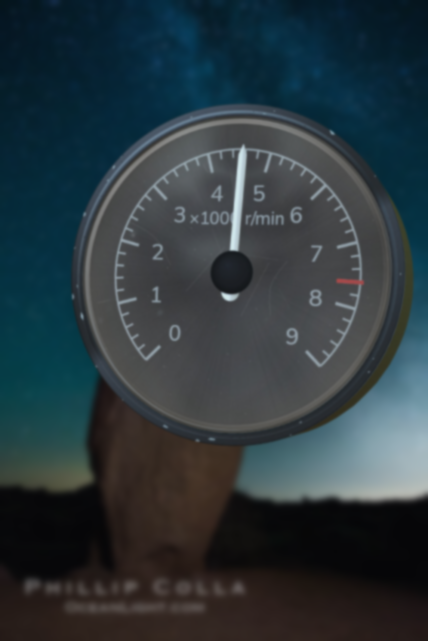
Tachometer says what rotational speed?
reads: 4600 rpm
